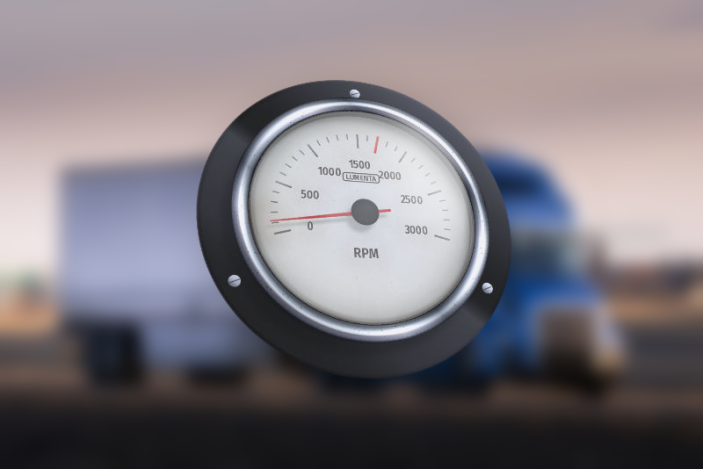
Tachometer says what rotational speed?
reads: 100 rpm
